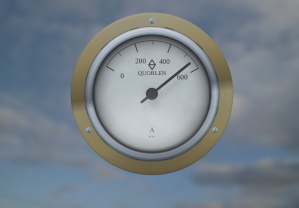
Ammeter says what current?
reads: 550 A
